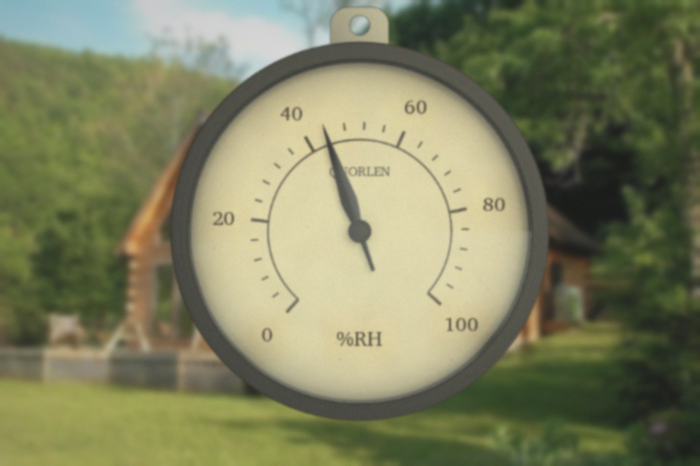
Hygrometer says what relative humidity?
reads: 44 %
